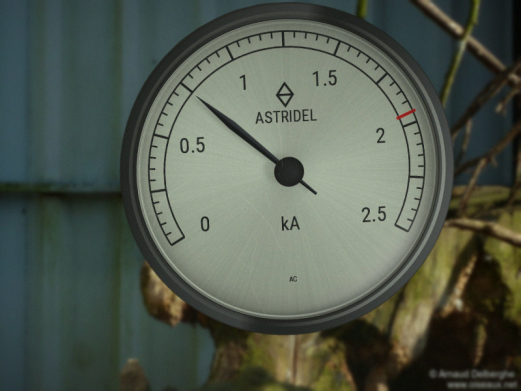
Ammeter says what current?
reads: 0.75 kA
